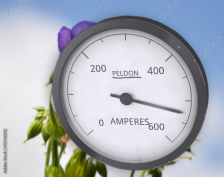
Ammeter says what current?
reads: 525 A
